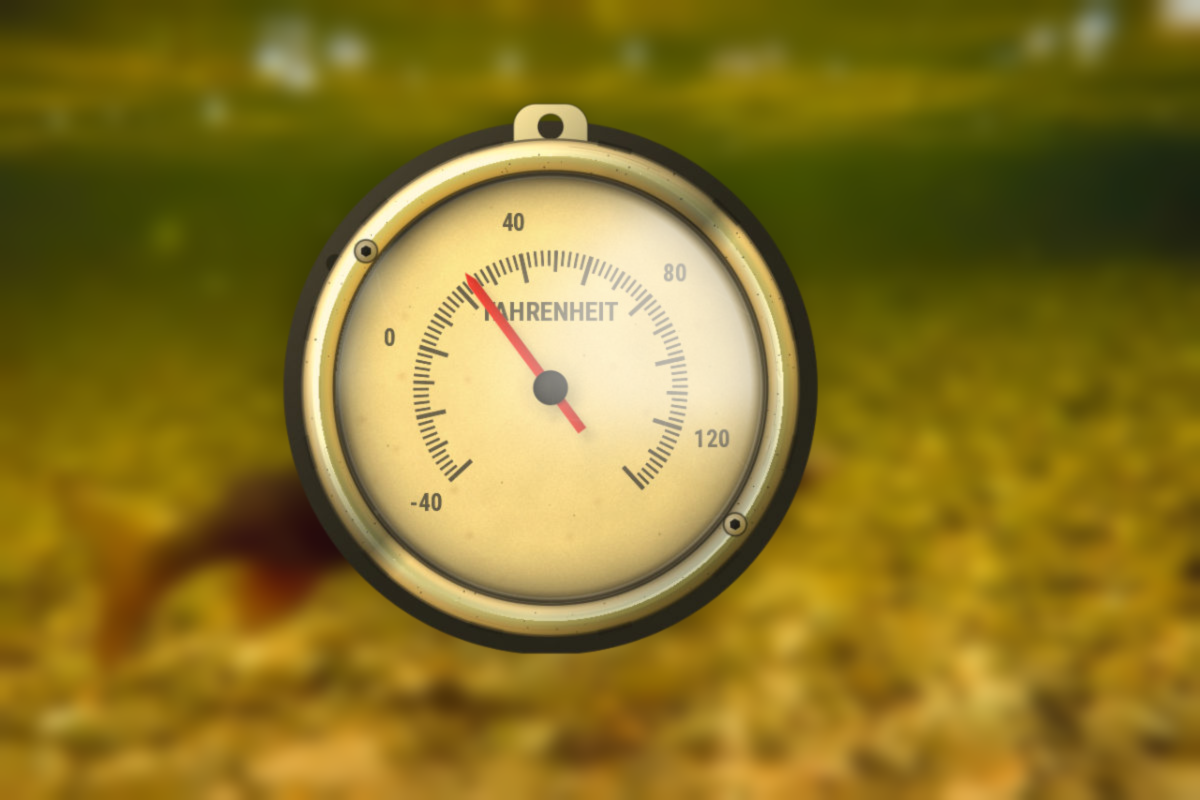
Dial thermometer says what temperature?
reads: 24 °F
